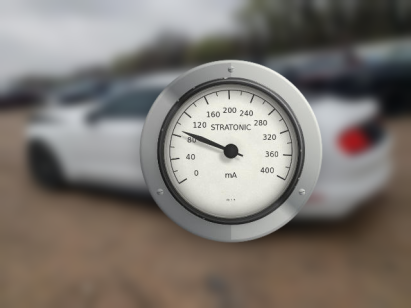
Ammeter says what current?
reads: 90 mA
